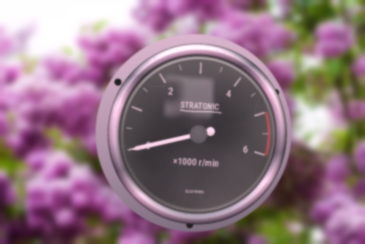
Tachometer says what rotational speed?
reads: 0 rpm
